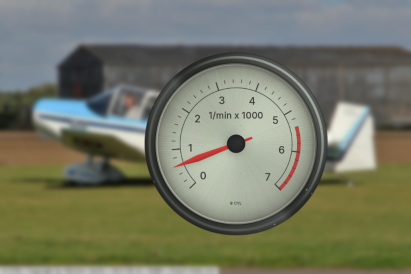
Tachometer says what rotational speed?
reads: 600 rpm
